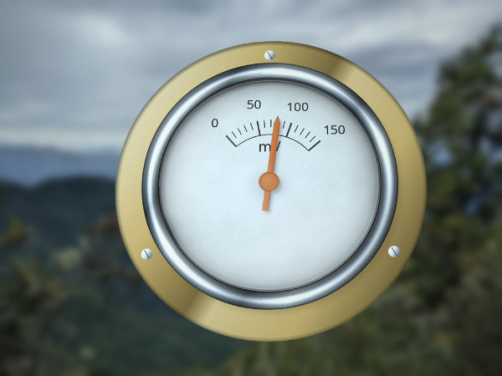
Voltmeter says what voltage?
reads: 80 mV
